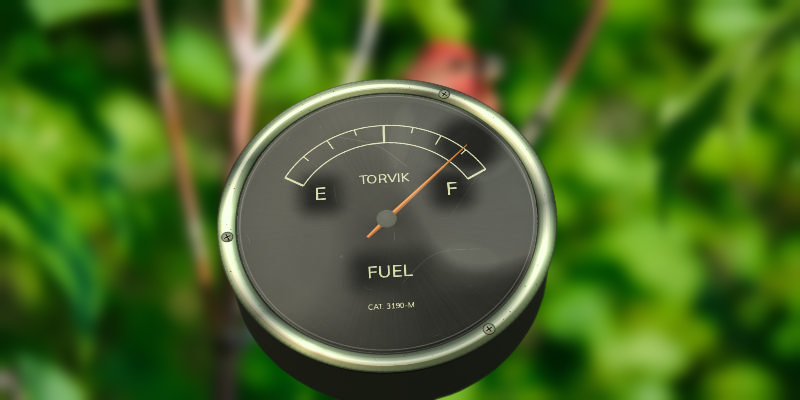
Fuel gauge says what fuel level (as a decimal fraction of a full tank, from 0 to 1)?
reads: 0.875
